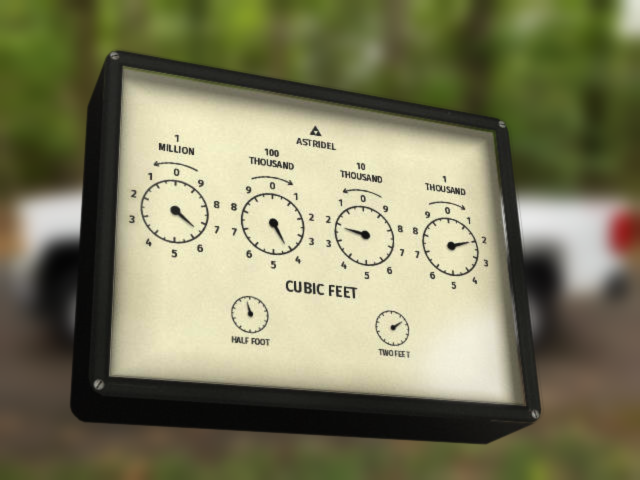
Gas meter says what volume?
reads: 642200 ft³
